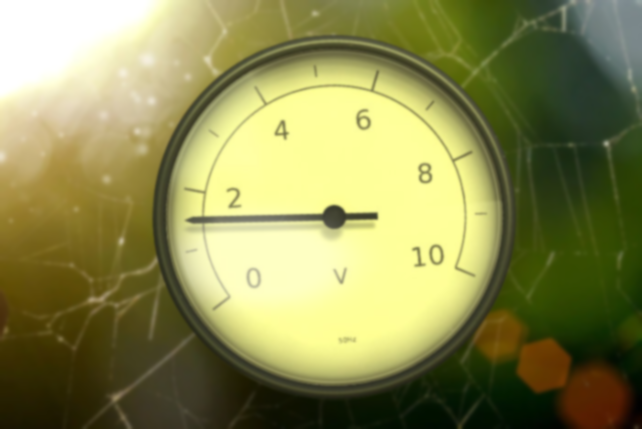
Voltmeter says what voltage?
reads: 1.5 V
